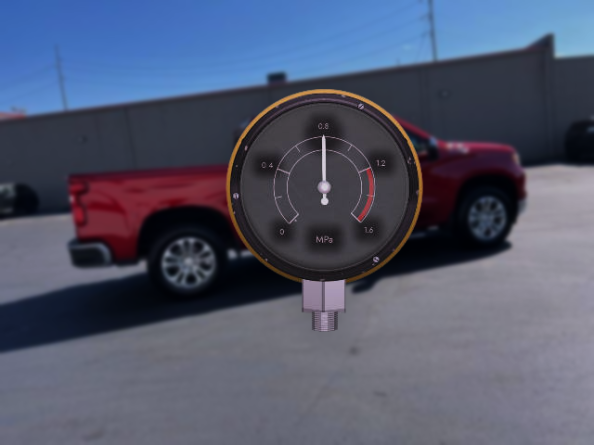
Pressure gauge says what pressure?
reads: 0.8 MPa
